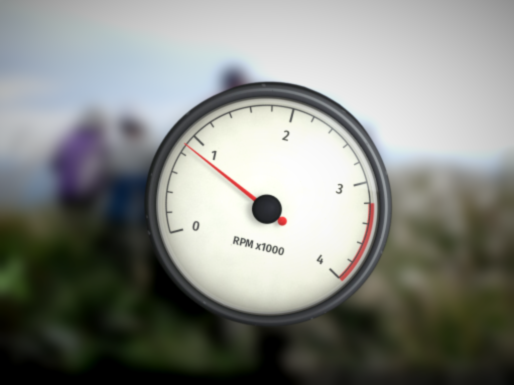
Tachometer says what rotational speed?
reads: 900 rpm
